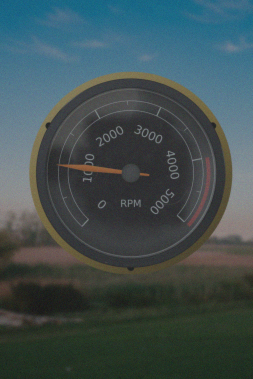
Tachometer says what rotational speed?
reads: 1000 rpm
